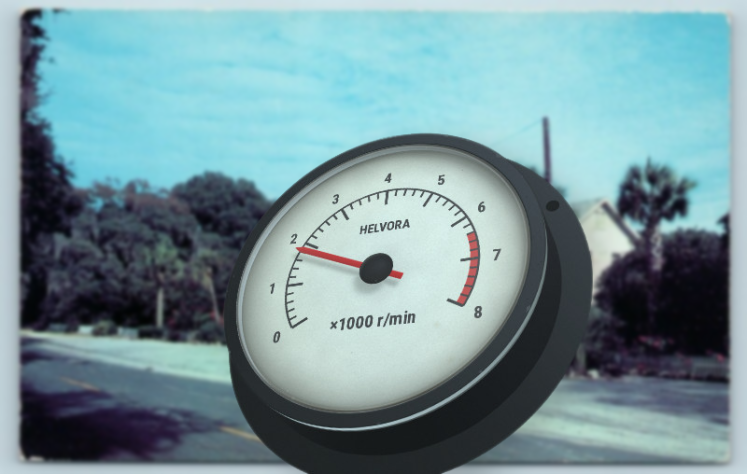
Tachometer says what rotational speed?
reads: 1800 rpm
